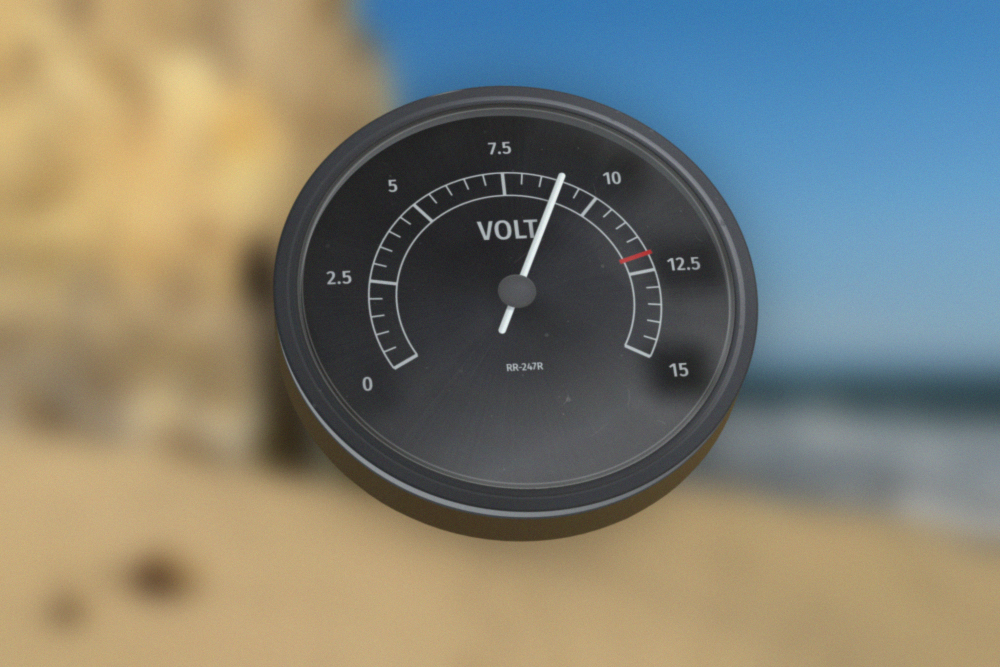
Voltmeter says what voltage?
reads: 9 V
